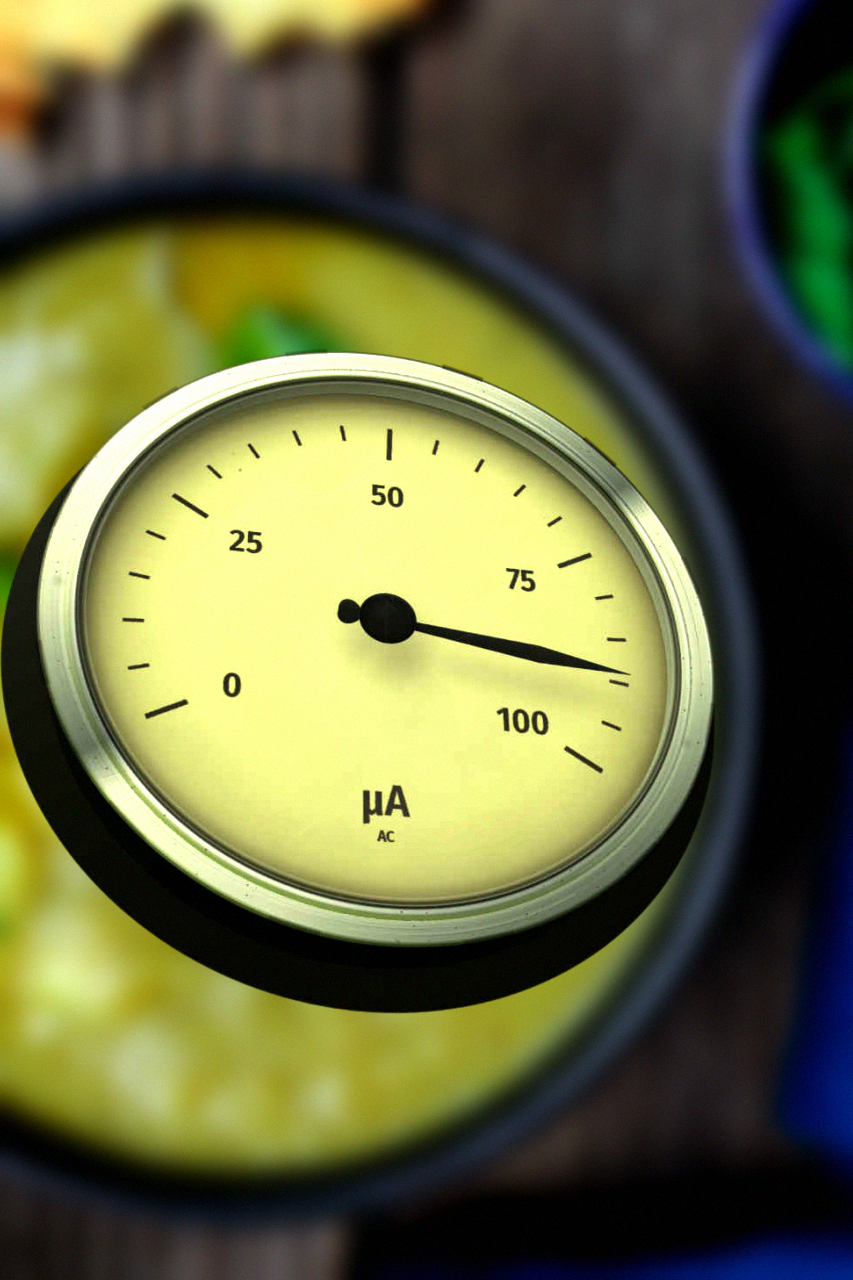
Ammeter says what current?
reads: 90 µA
